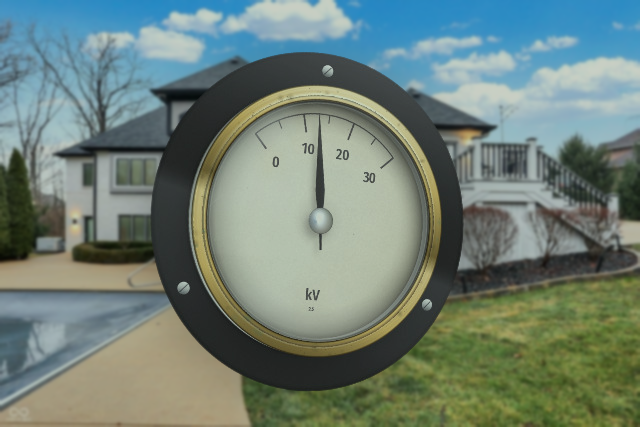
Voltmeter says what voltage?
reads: 12.5 kV
